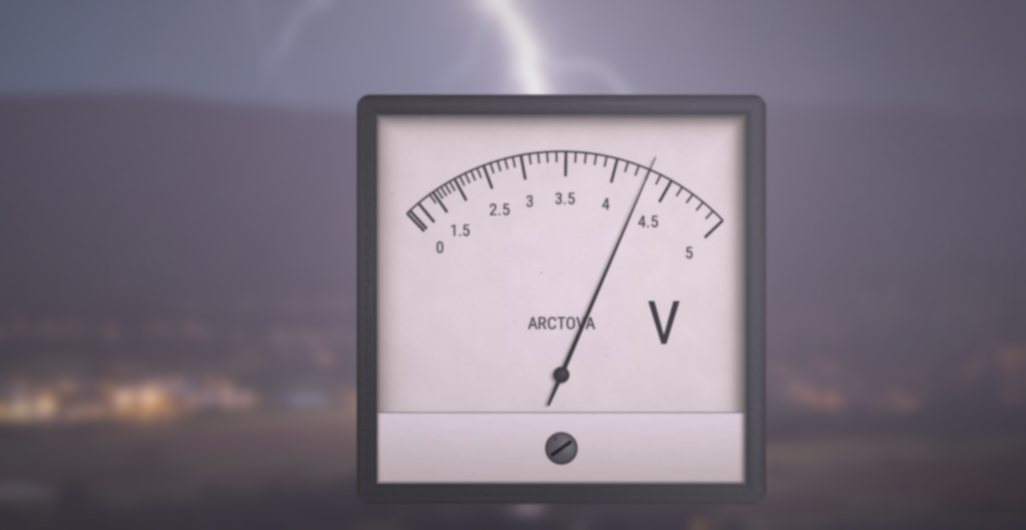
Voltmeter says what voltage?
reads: 4.3 V
